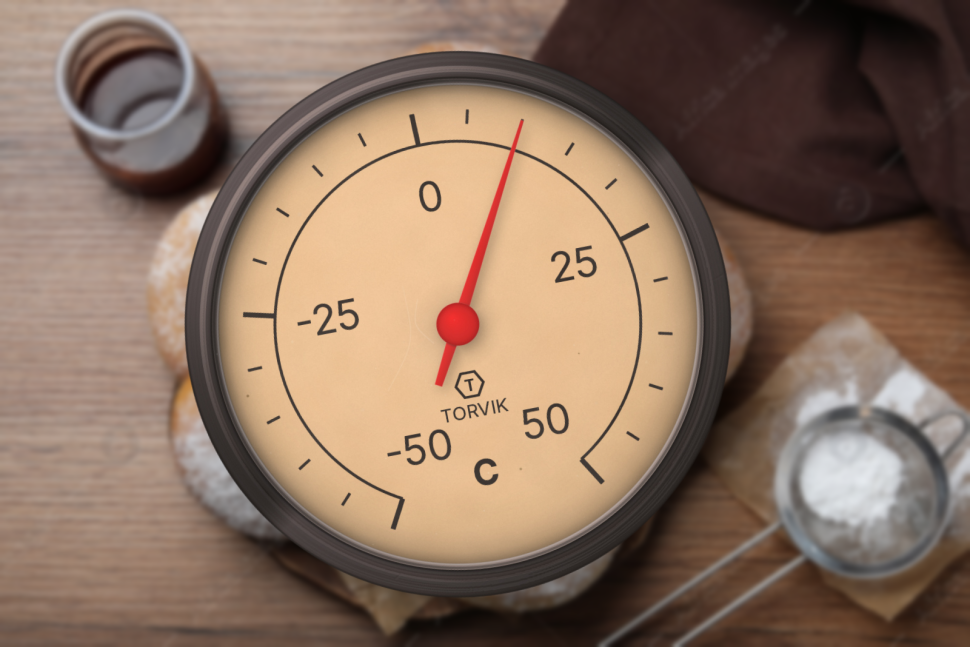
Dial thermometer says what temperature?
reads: 10 °C
